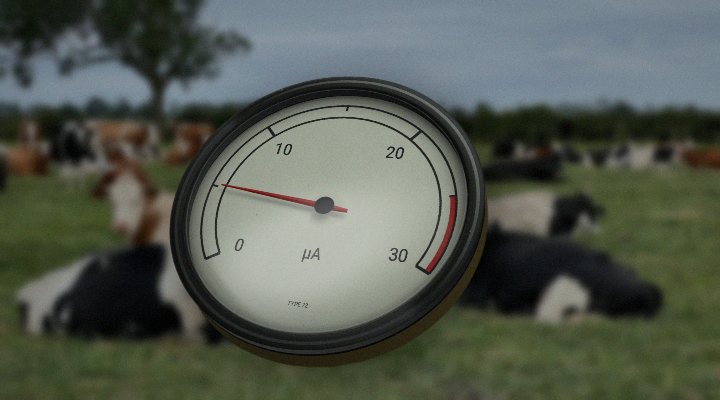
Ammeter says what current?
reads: 5 µA
